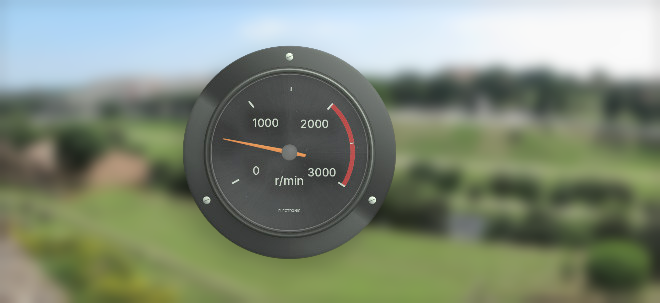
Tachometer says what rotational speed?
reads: 500 rpm
